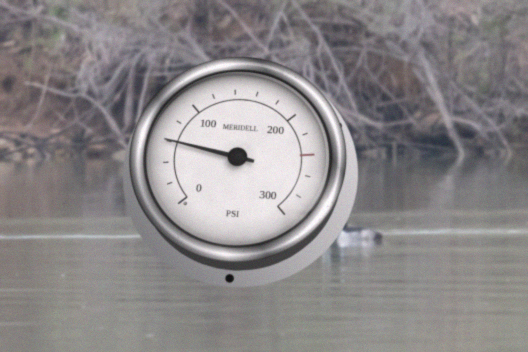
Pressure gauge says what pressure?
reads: 60 psi
